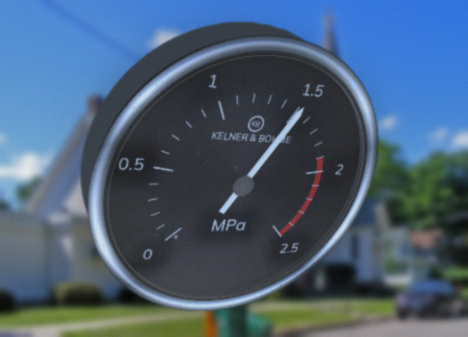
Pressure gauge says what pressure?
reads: 1.5 MPa
